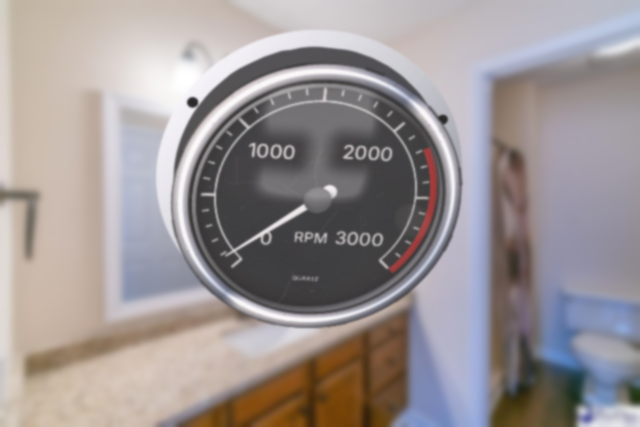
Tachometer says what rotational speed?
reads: 100 rpm
